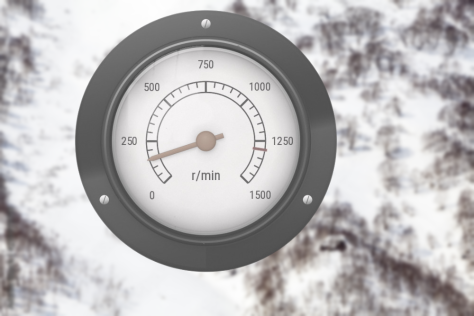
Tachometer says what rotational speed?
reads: 150 rpm
